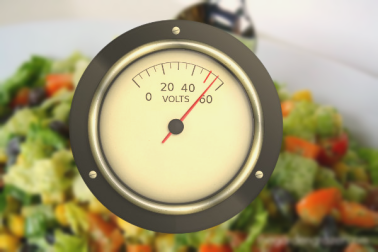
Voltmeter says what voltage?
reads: 55 V
